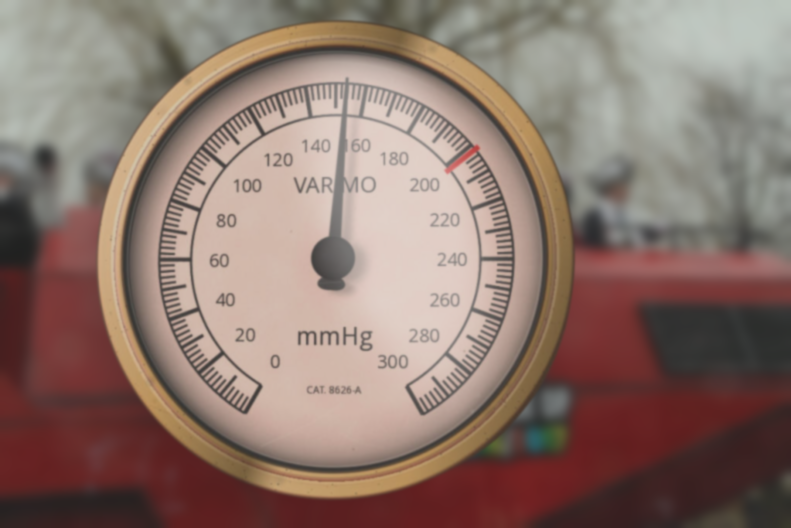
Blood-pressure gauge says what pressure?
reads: 154 mmHg
